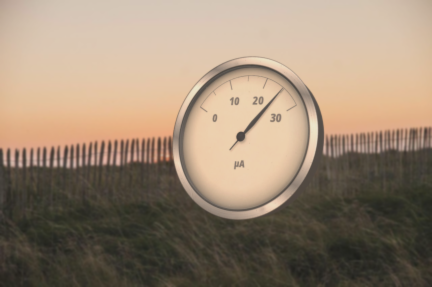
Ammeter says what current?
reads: 25 µA
